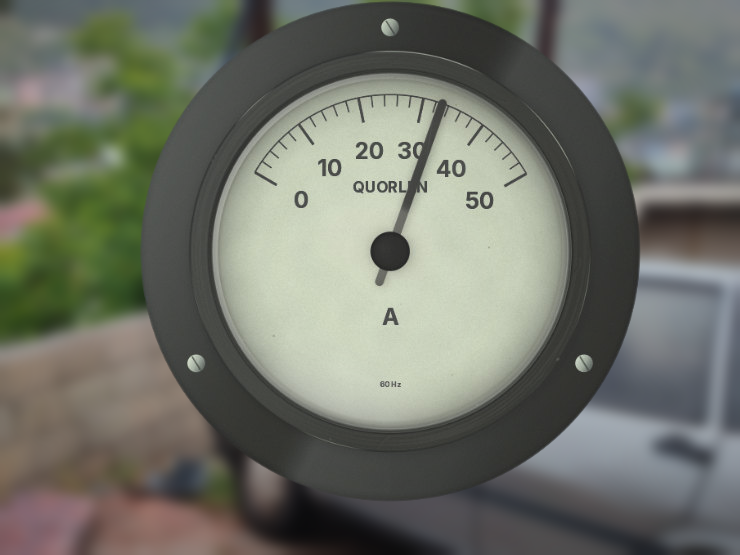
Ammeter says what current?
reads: 33 A
